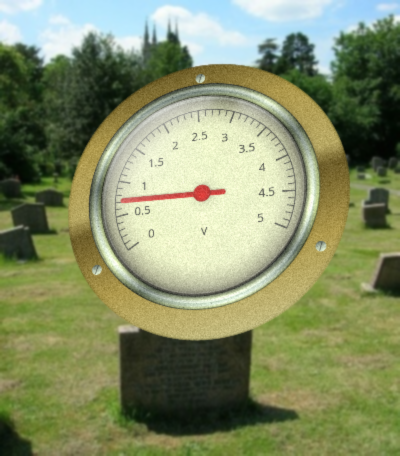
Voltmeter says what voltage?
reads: 0.7 V
